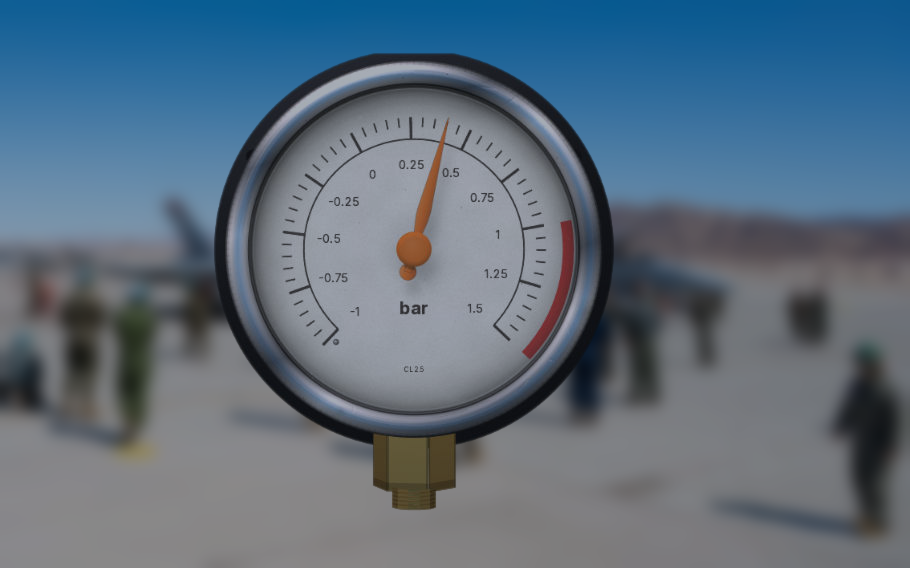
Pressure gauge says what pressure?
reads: 0.4 bar
